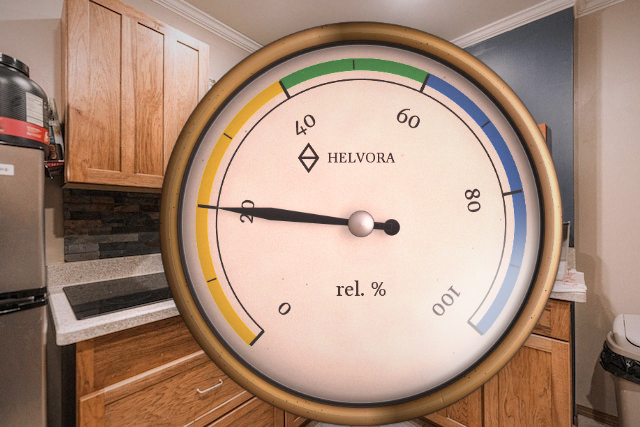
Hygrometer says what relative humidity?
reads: 20 %
